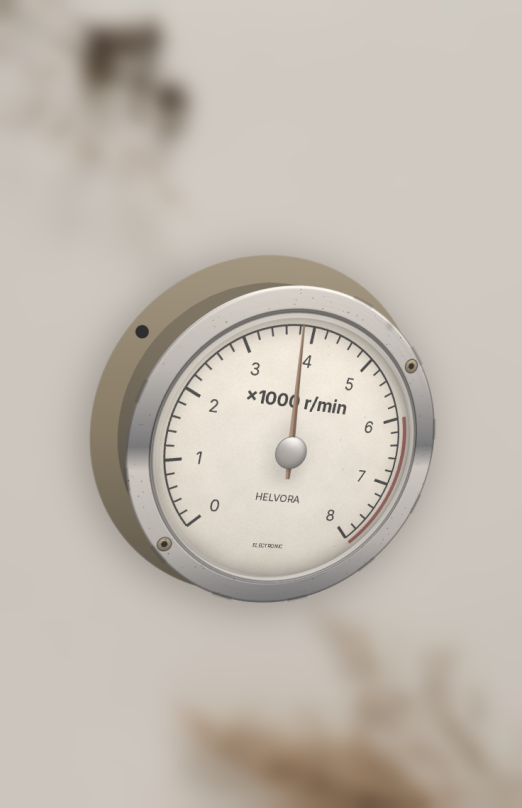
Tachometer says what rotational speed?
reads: 3800 rpm
